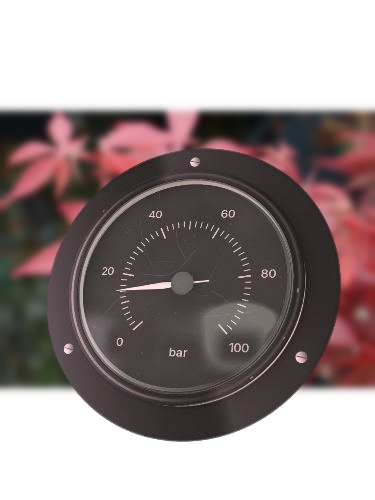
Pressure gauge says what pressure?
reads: 14 bar
